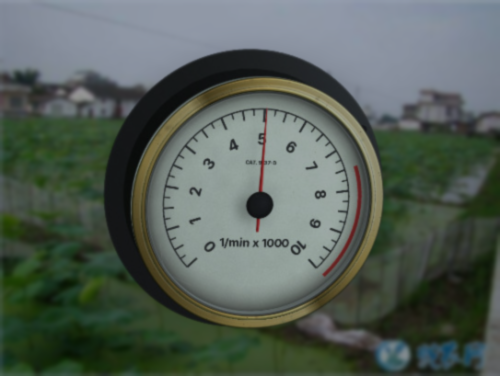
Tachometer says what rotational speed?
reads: 5000 rpm
